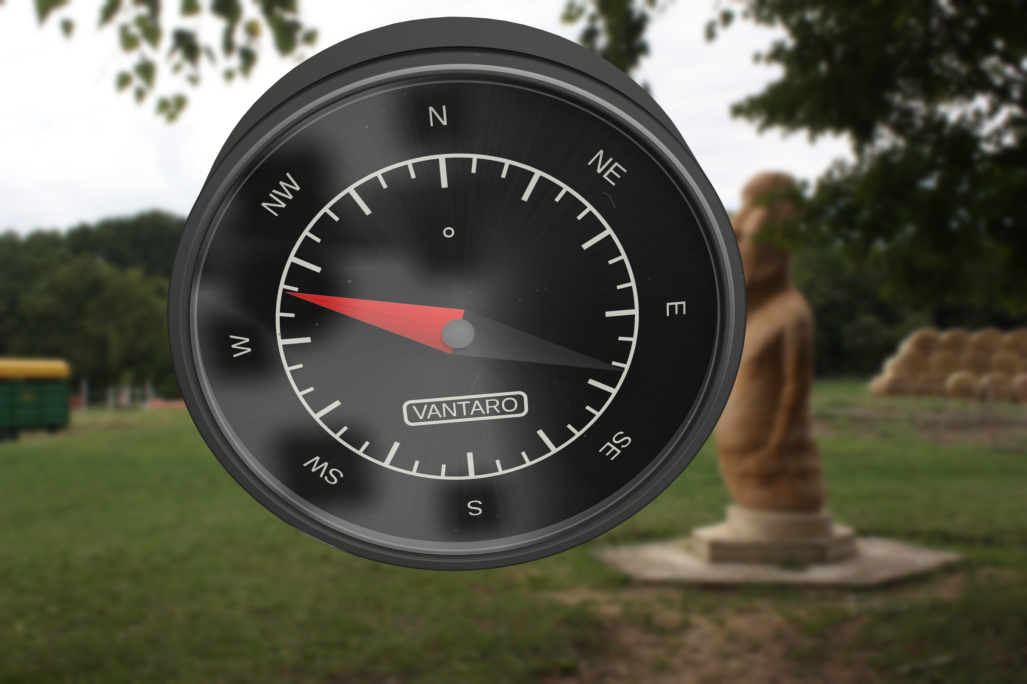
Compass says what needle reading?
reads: 290 °
